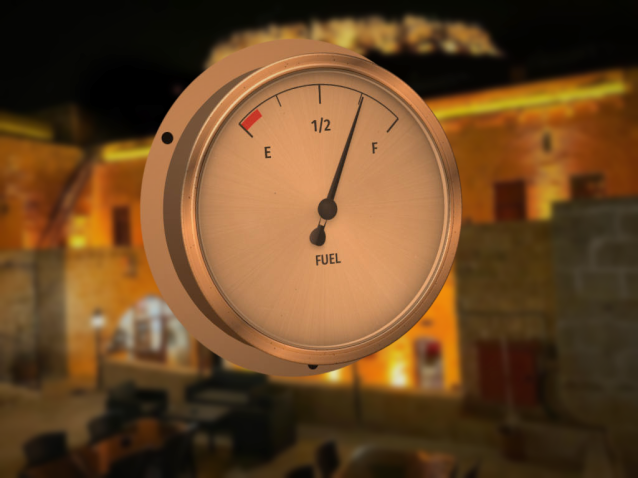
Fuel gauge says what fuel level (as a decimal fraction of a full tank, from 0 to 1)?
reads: 0.75
